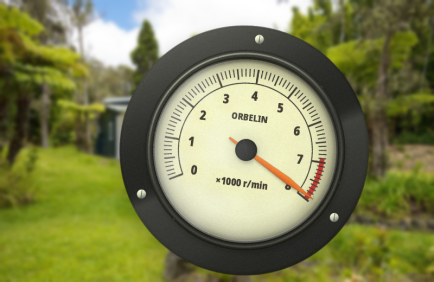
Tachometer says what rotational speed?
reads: 7900 rpm
